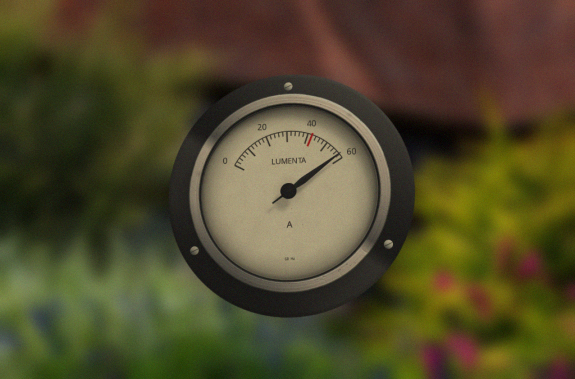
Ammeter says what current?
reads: 58 A
